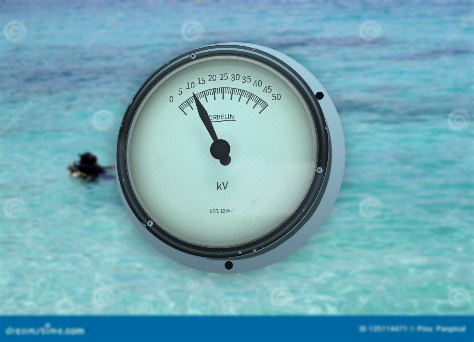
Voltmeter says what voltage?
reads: 10 kV
